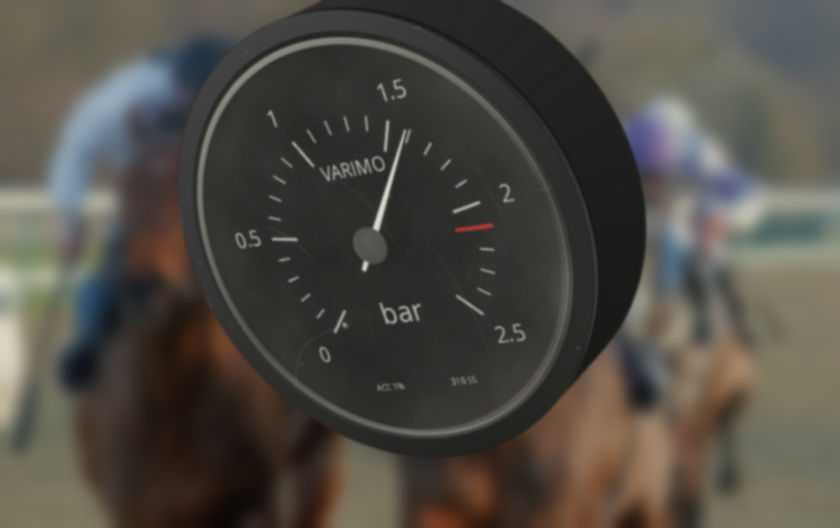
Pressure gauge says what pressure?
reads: 1.6 bar
